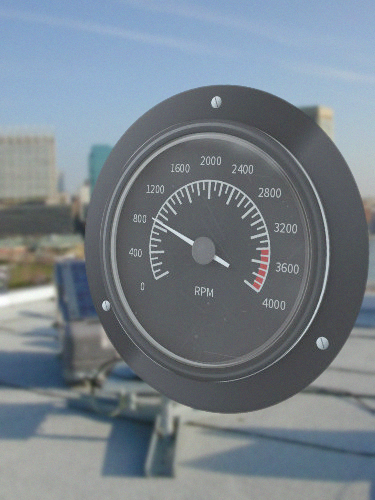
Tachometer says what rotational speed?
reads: 900 rpm
